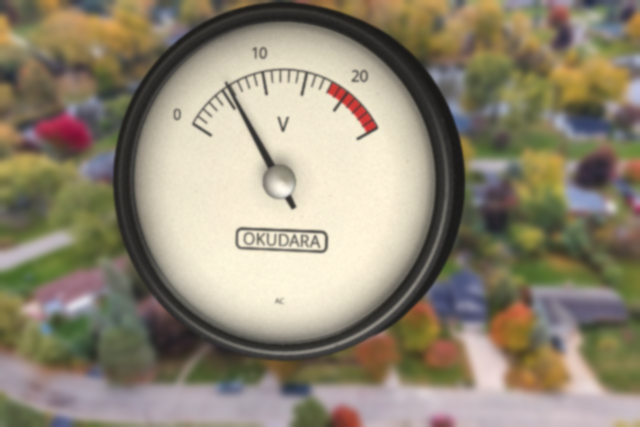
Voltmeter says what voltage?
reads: 6 V
